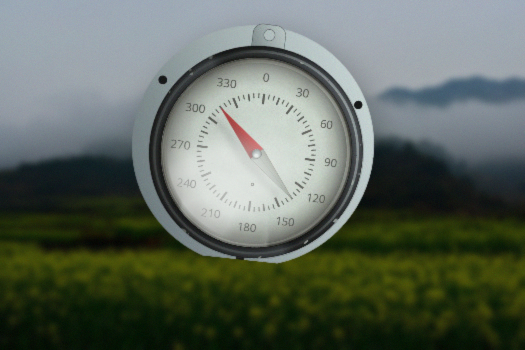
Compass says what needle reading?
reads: 315 °
